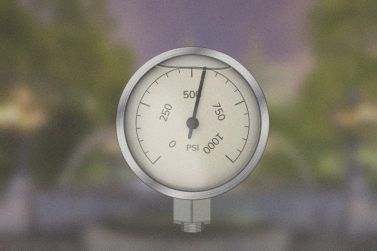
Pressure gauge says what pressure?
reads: 550 psi
